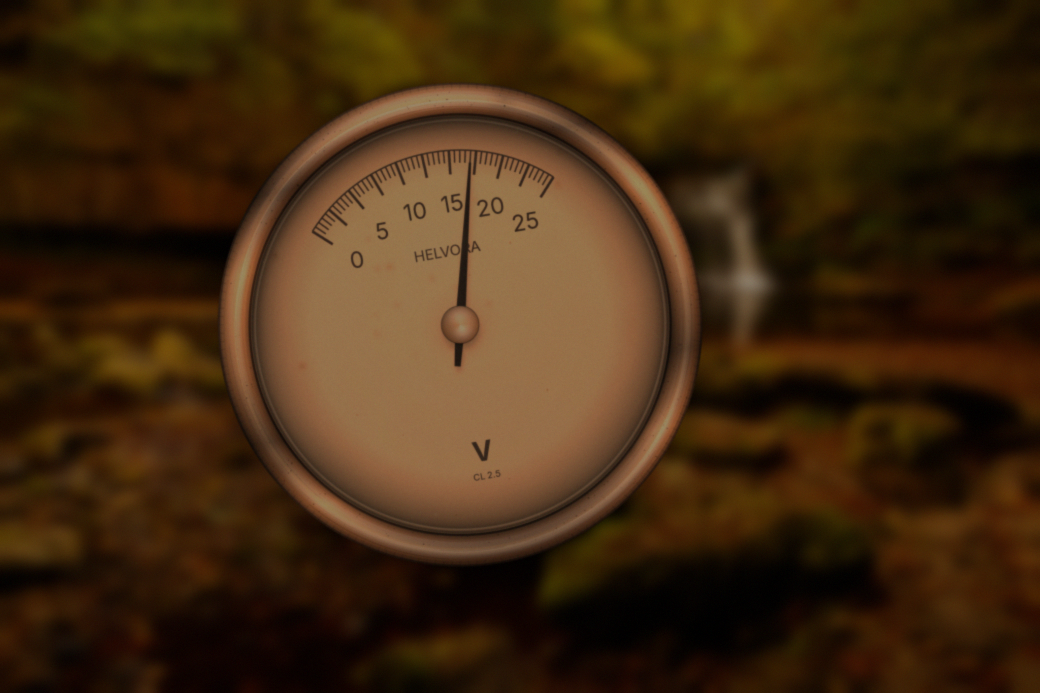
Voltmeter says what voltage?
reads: 17 V
